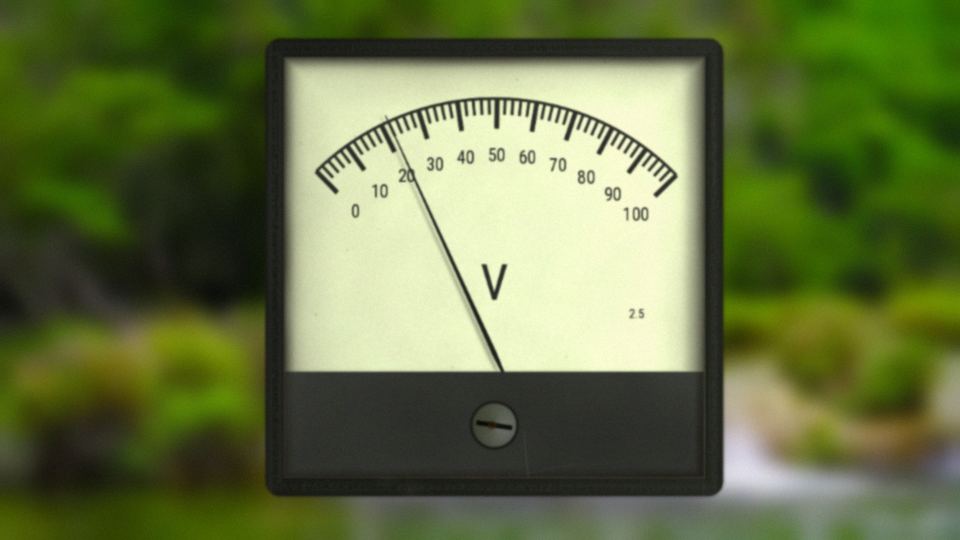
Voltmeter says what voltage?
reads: 22 V
